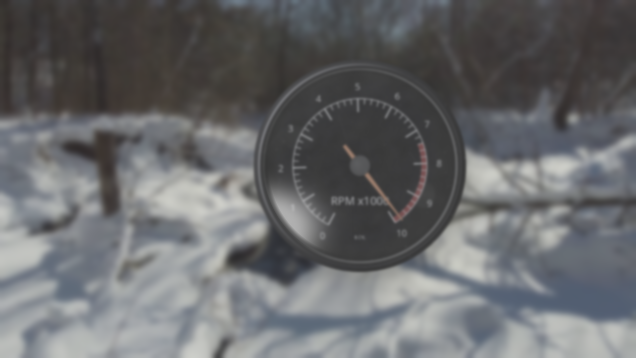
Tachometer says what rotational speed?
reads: 9800 rpm
